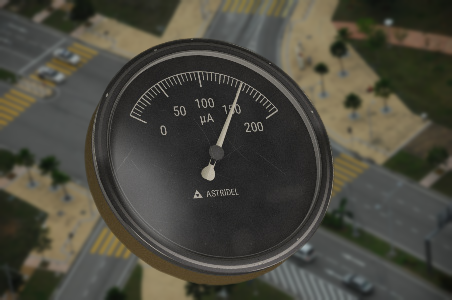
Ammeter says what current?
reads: 150 µA
